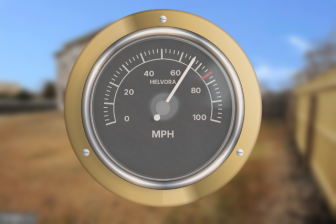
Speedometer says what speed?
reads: 66 mph
